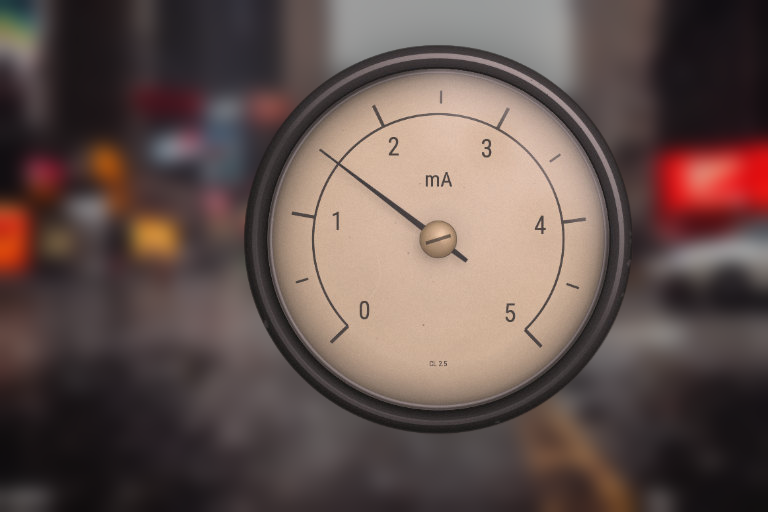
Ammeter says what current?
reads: 1.5 mA
